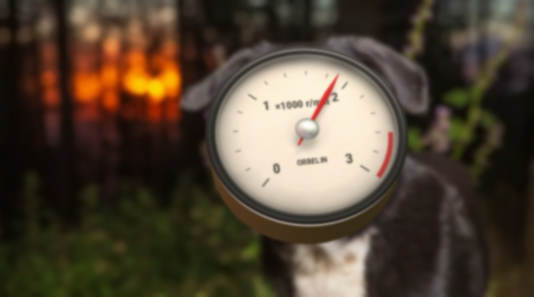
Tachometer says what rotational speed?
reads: 1900 rpm
